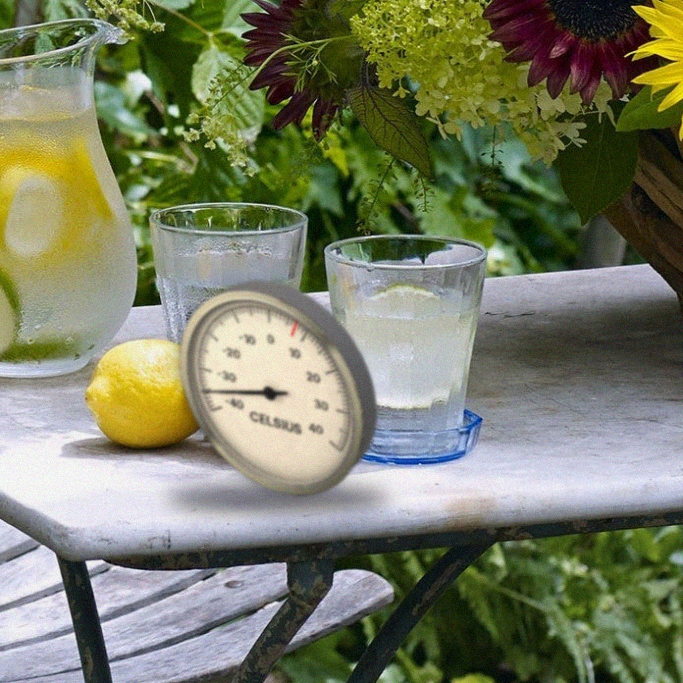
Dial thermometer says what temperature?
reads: -35 °C
